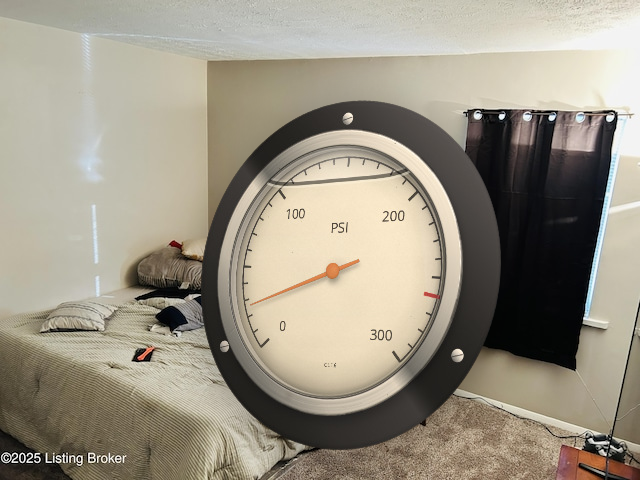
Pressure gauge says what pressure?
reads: 25 psi
